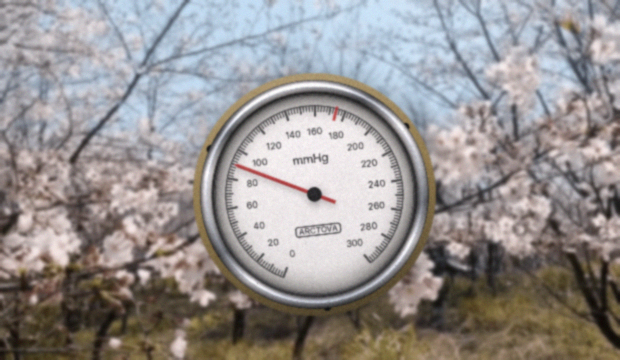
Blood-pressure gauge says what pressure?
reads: 90 mmHg
